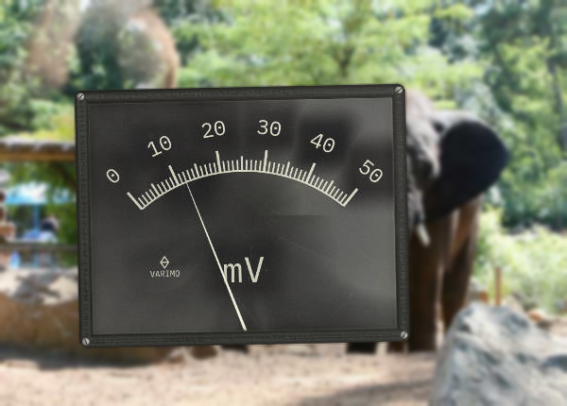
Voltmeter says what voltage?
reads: 12 mV
